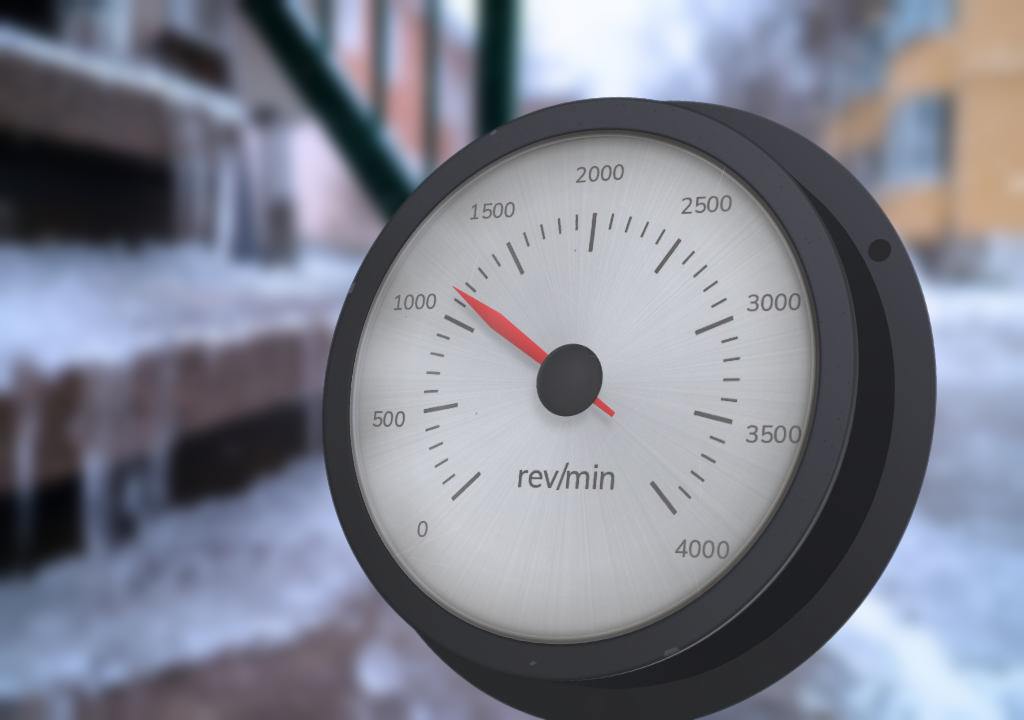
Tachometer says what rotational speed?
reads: 1150 rpm
